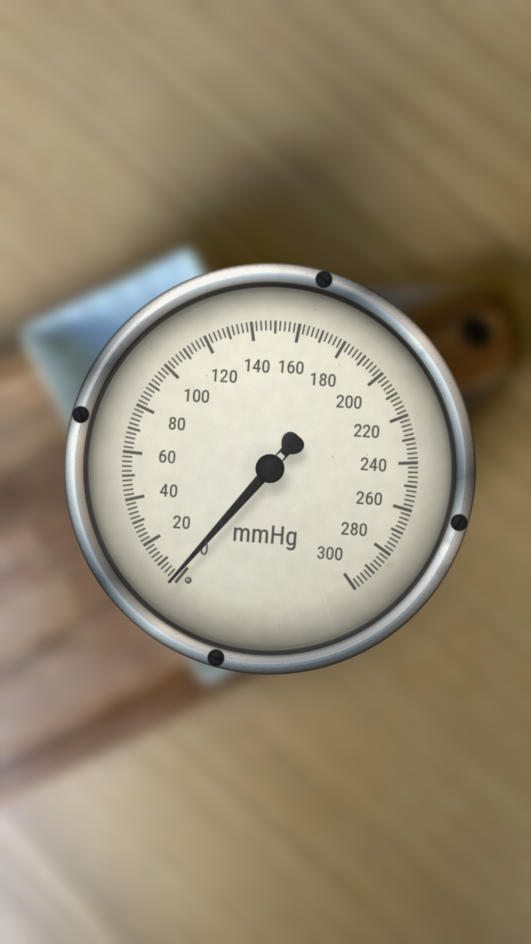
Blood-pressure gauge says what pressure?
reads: 2 mmHg
